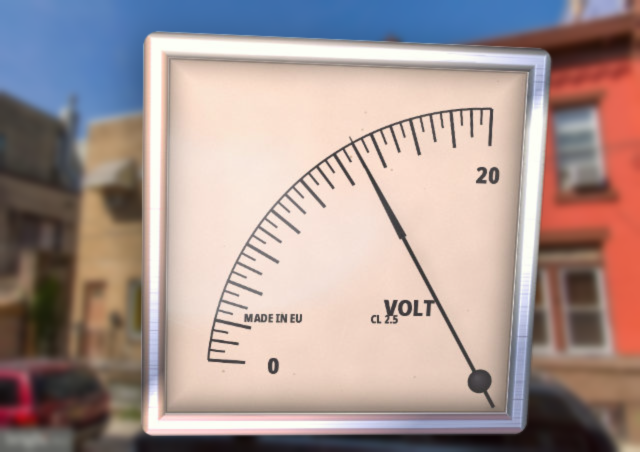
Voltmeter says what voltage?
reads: 13 V
